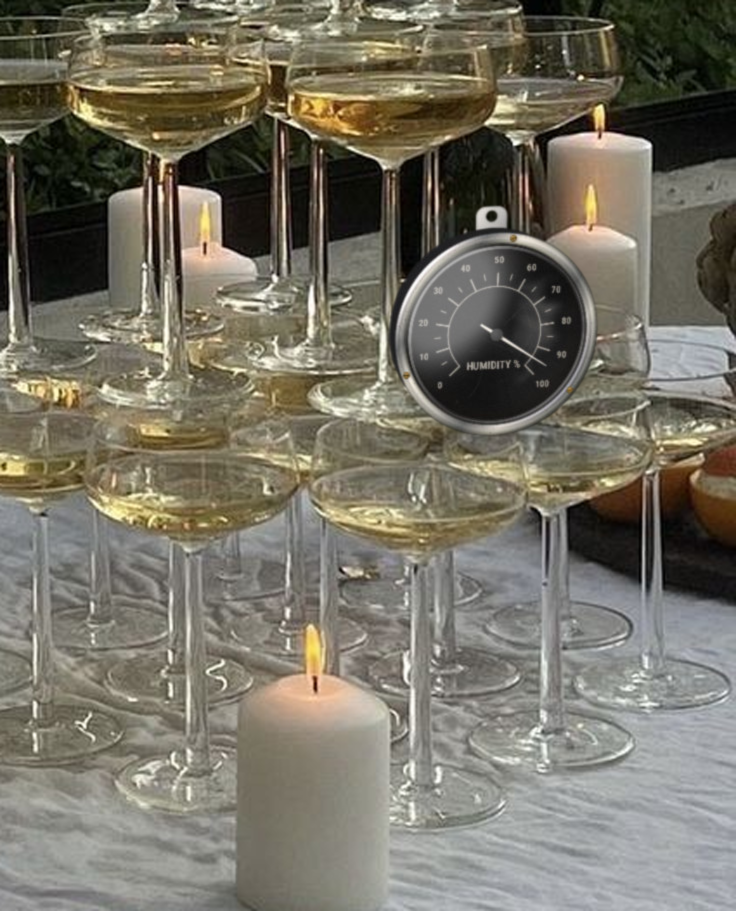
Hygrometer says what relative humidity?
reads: 95 %
